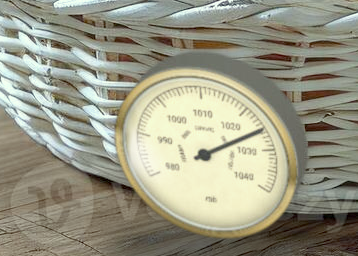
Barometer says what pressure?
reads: 1025 mbar
